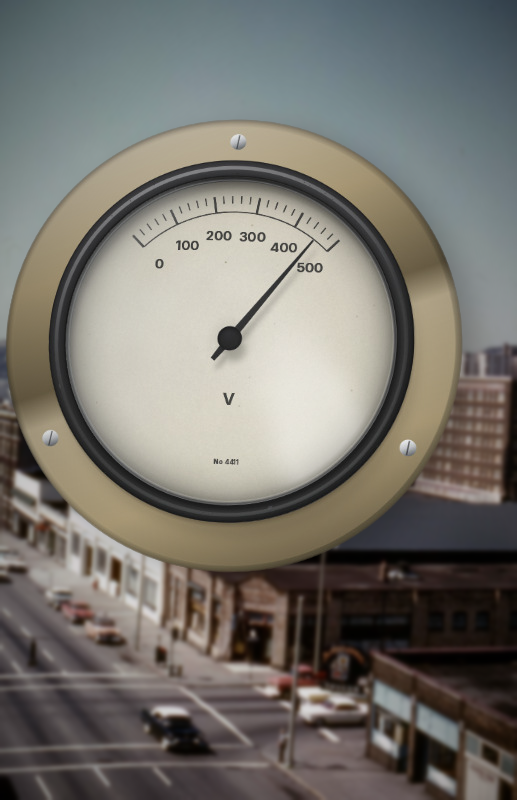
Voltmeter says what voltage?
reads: 460 V
